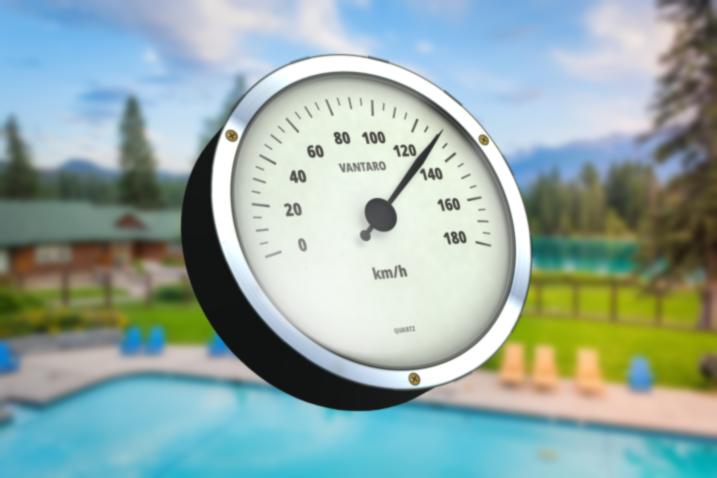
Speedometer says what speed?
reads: 130 km/h
